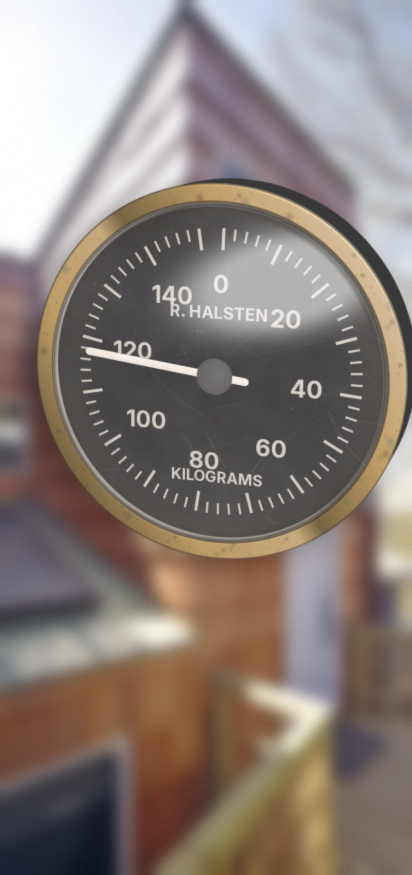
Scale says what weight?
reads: 118 kg
